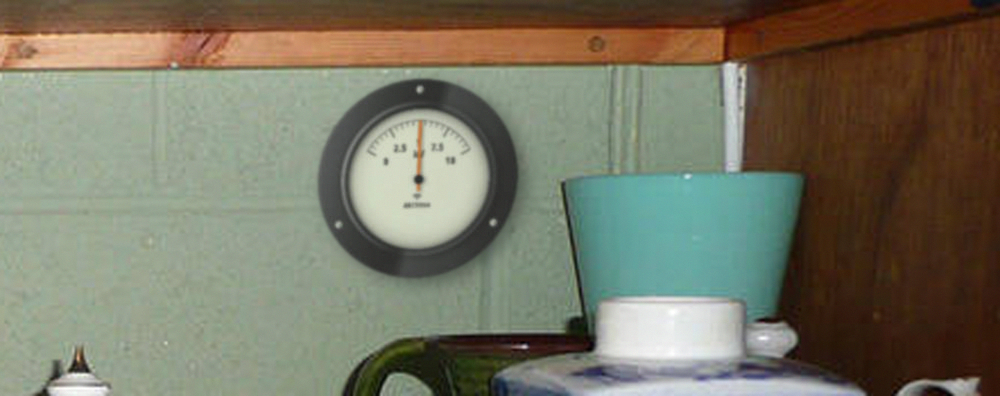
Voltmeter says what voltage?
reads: 5 kV
